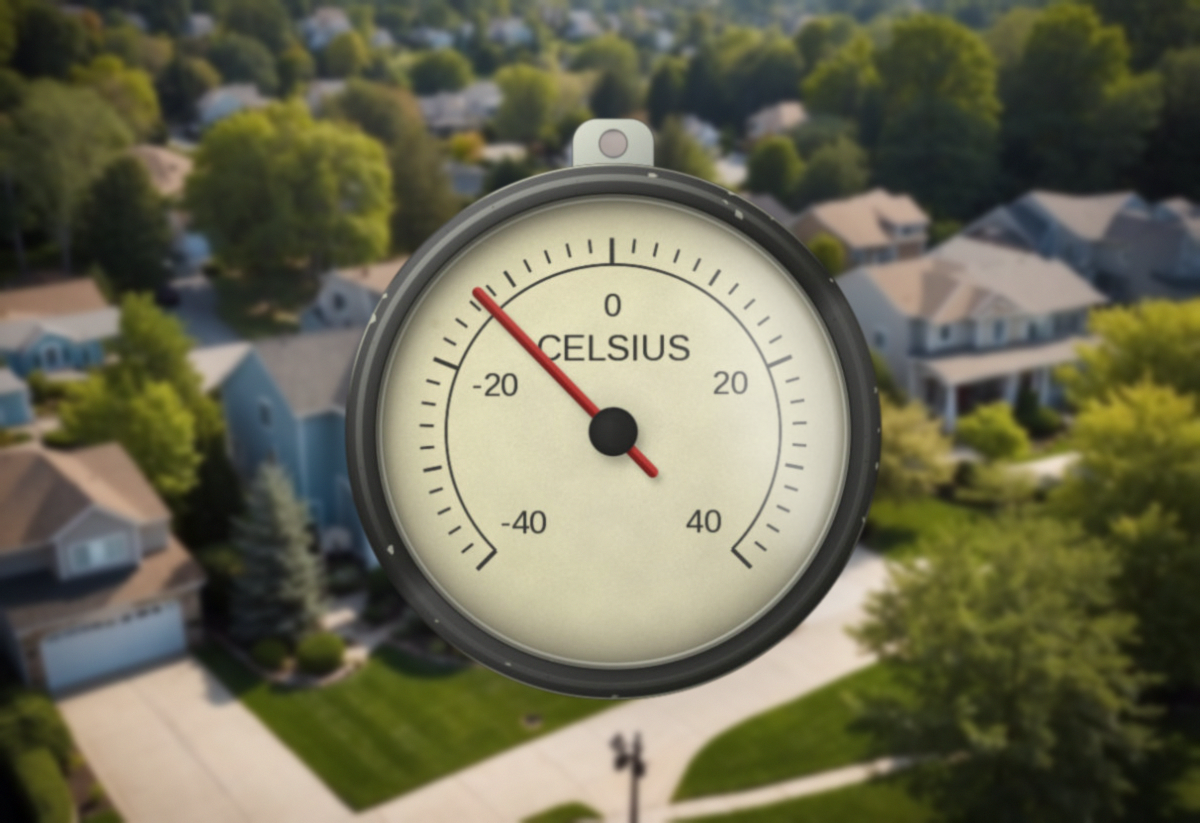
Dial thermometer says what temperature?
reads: -13 °C
